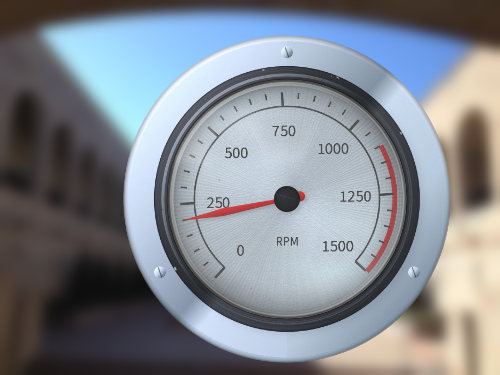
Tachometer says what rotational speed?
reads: 200 rpm
